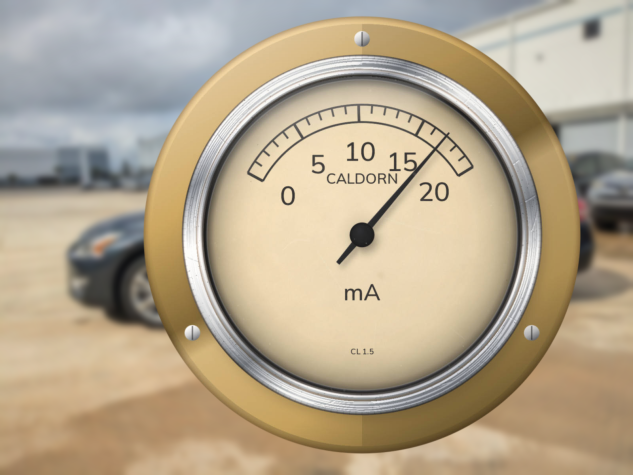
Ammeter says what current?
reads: 17 mA
